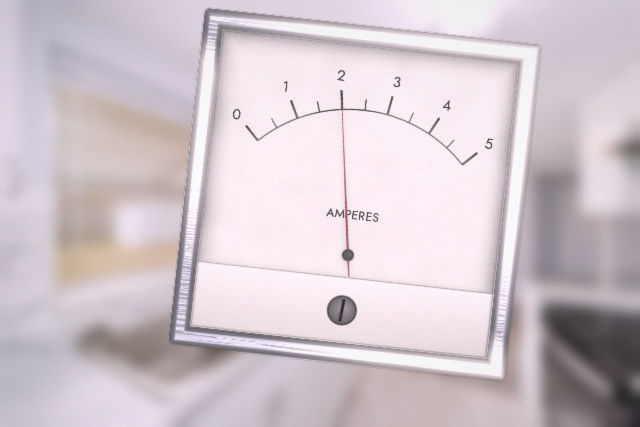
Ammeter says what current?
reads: 2 A
